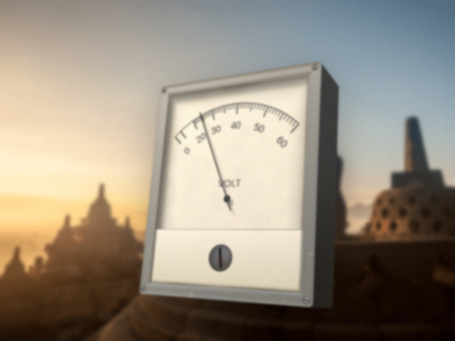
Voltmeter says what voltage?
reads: 25 V
